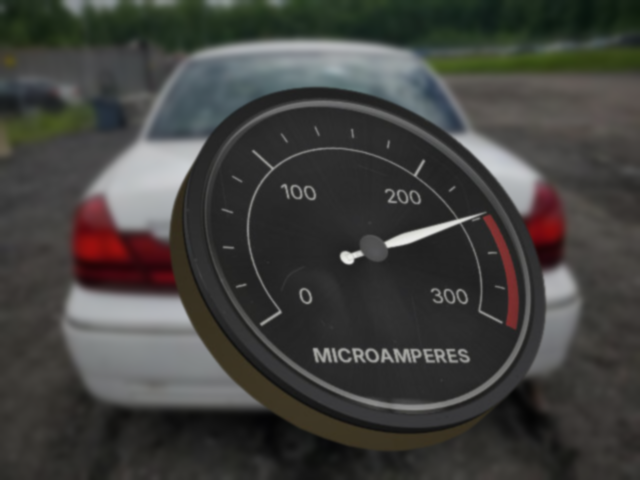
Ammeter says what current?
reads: 240 µA
